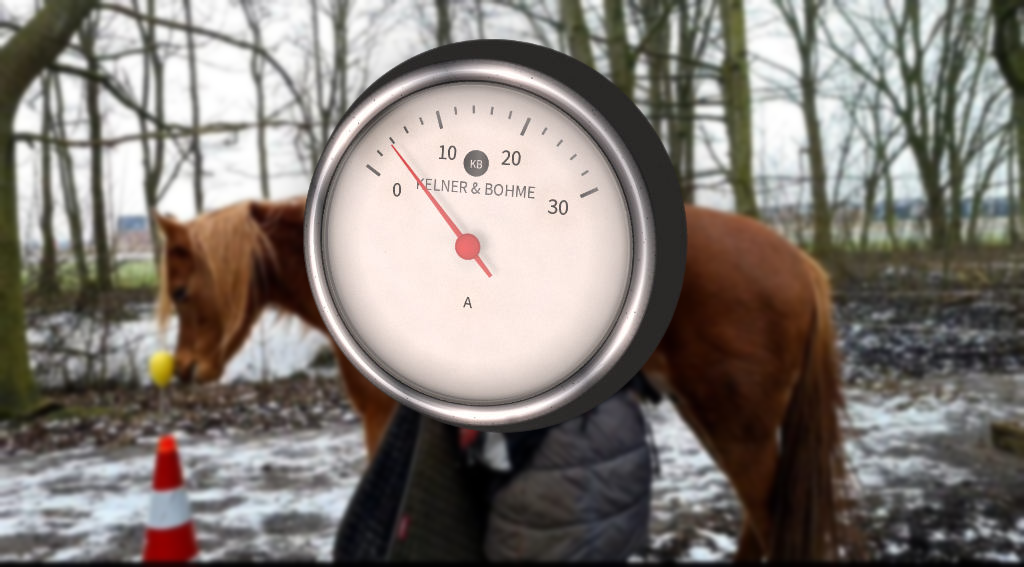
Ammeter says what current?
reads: 4 A
